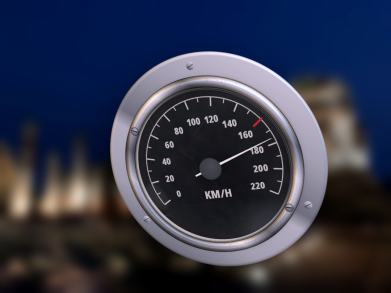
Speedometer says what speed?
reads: 175 km/h
